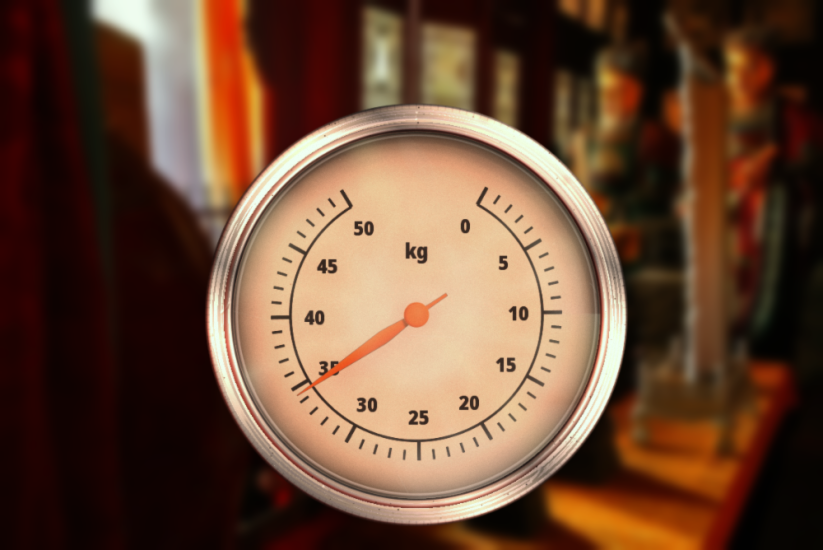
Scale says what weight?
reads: 34.5 kg
